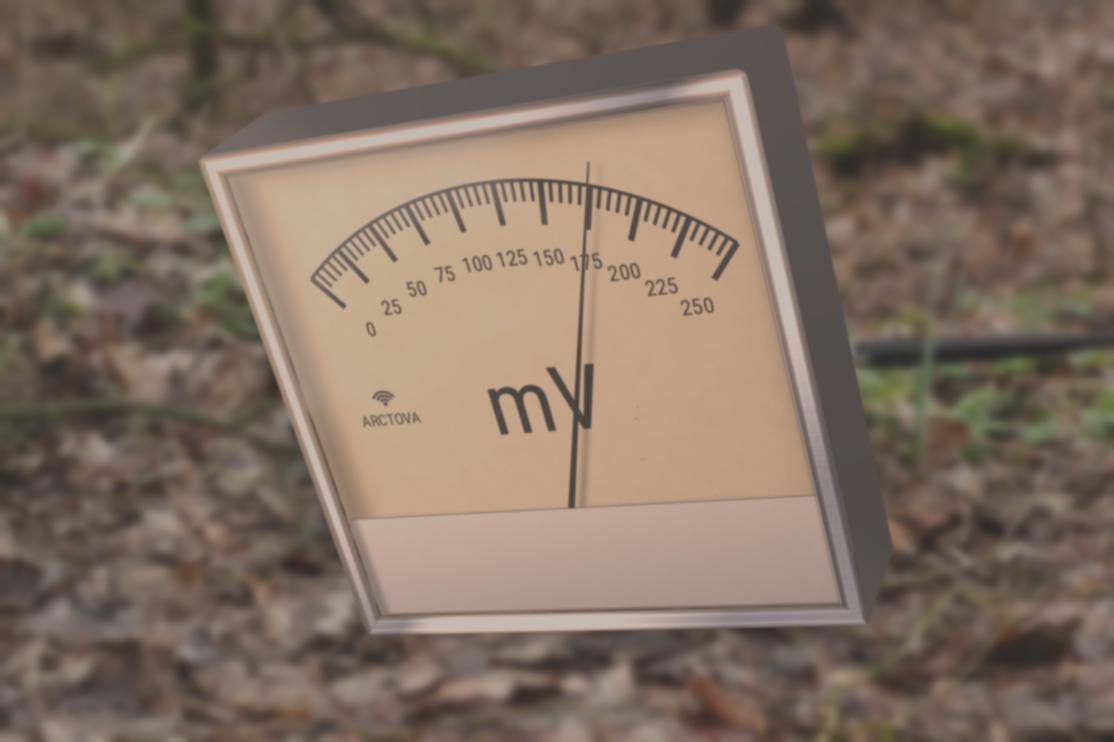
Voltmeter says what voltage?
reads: 175 mV
